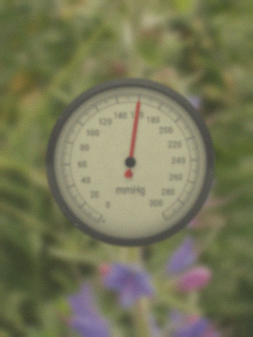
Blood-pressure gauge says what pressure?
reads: 160 mmHg
